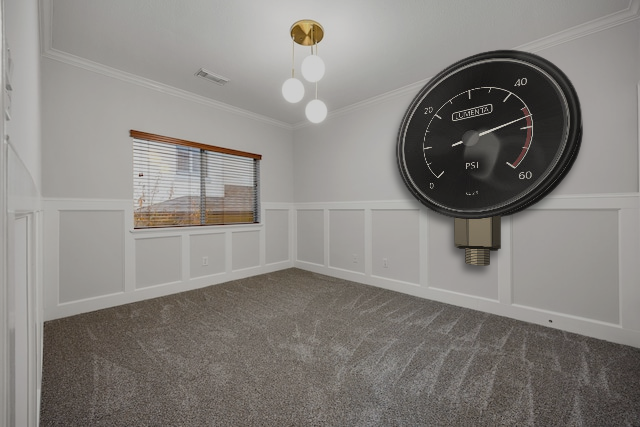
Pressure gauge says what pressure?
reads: 47.5 psi
